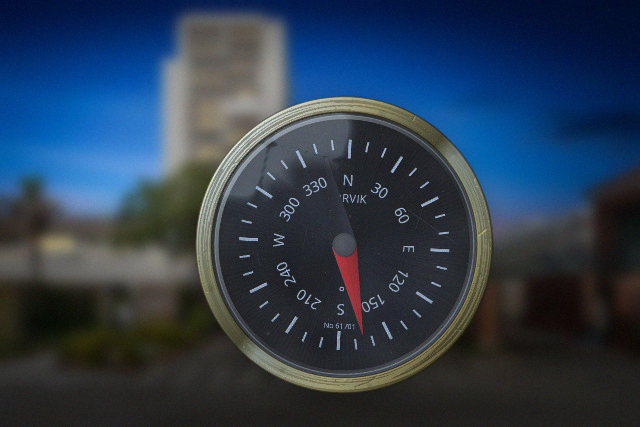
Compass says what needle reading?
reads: 165 °
